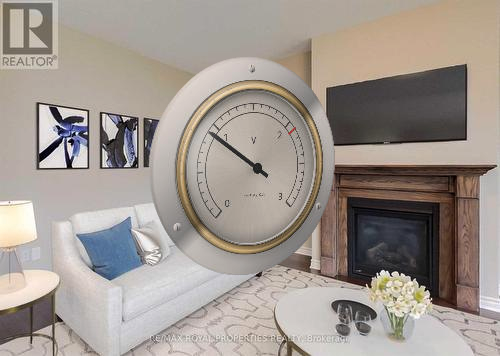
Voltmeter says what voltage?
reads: 0.9 V
